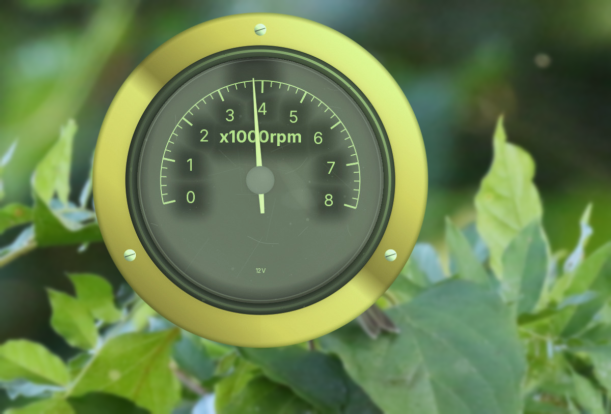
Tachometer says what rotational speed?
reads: 3800 rpm
